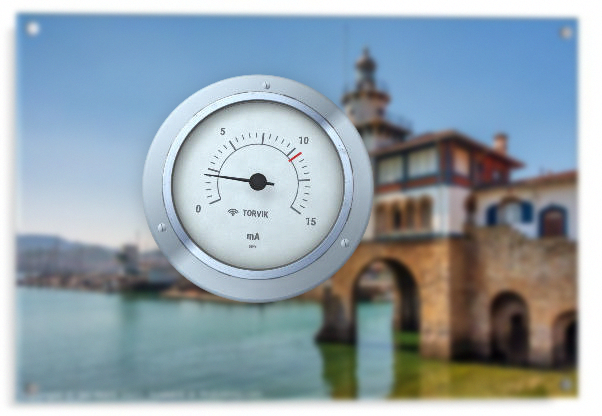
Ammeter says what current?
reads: 2 mA
